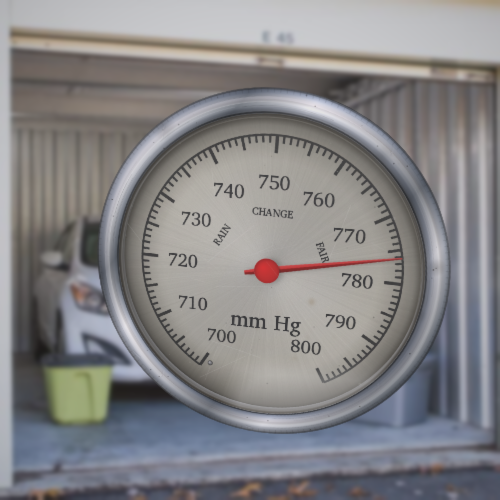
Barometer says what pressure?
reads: 776 mmHg
